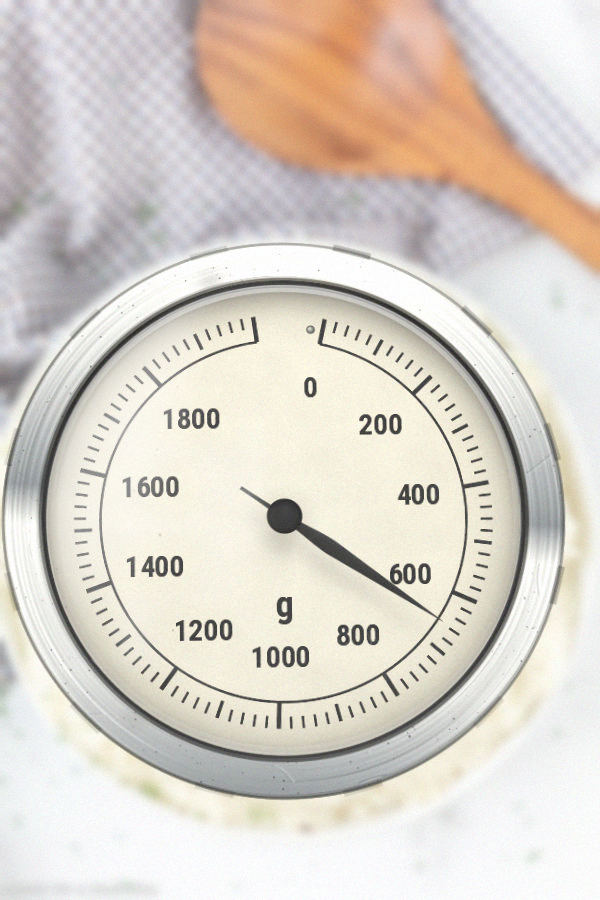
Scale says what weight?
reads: 660 g
